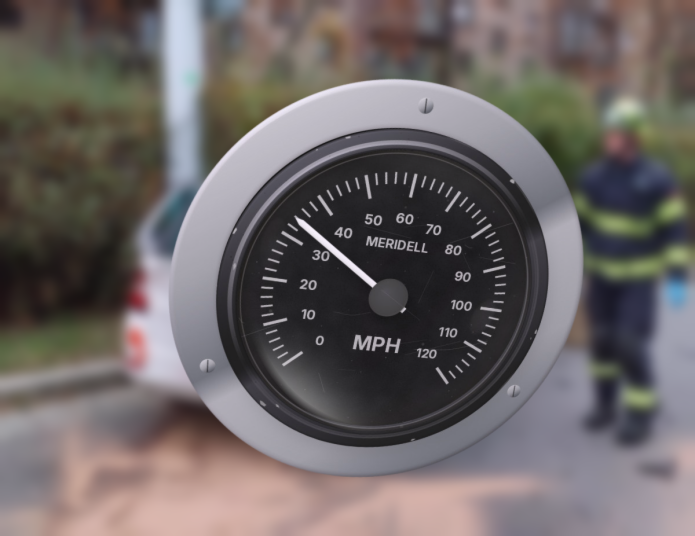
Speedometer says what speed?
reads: 34 mph
